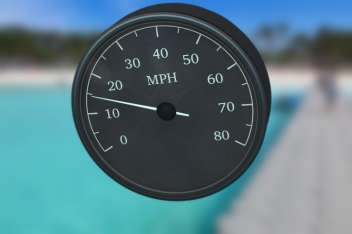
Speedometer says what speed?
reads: 15 mph
